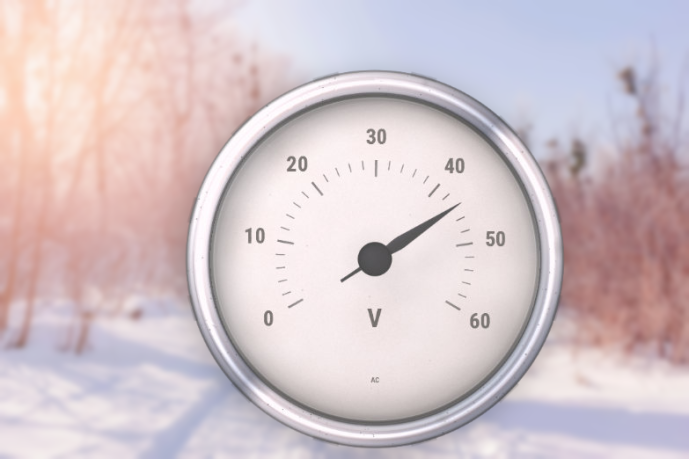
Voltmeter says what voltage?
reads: 44 V
